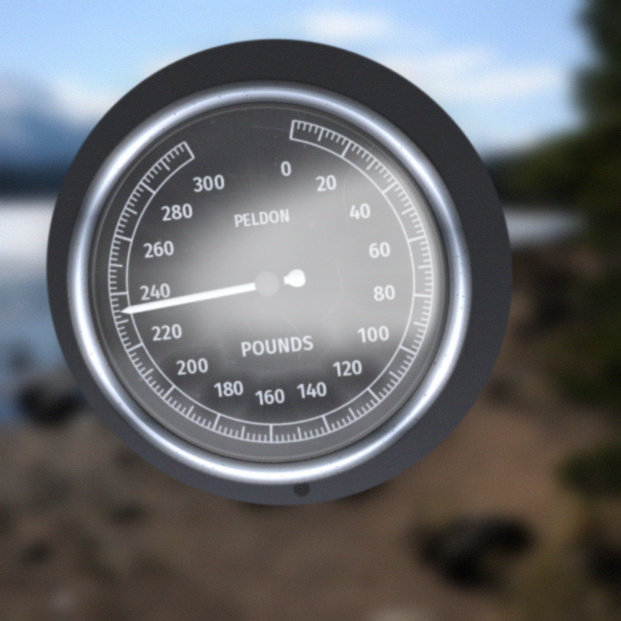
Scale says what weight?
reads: 234 lb
